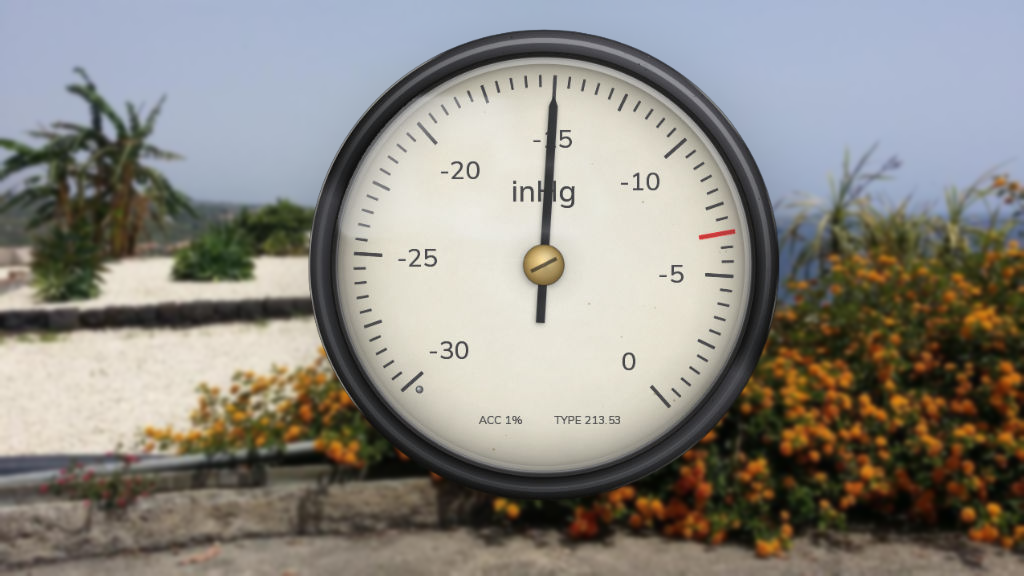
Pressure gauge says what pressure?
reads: -15 inHg
